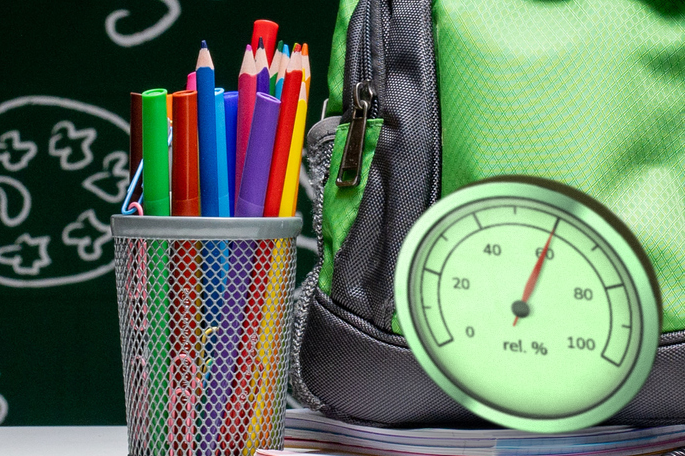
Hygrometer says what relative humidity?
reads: 60 %
